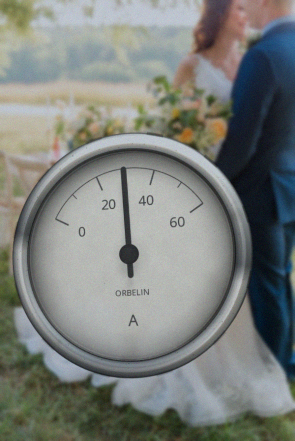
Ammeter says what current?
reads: 30 A
